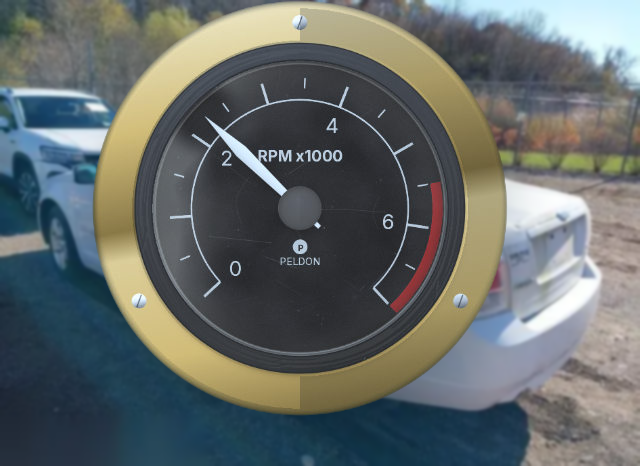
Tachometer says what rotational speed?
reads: 2250 rpm
